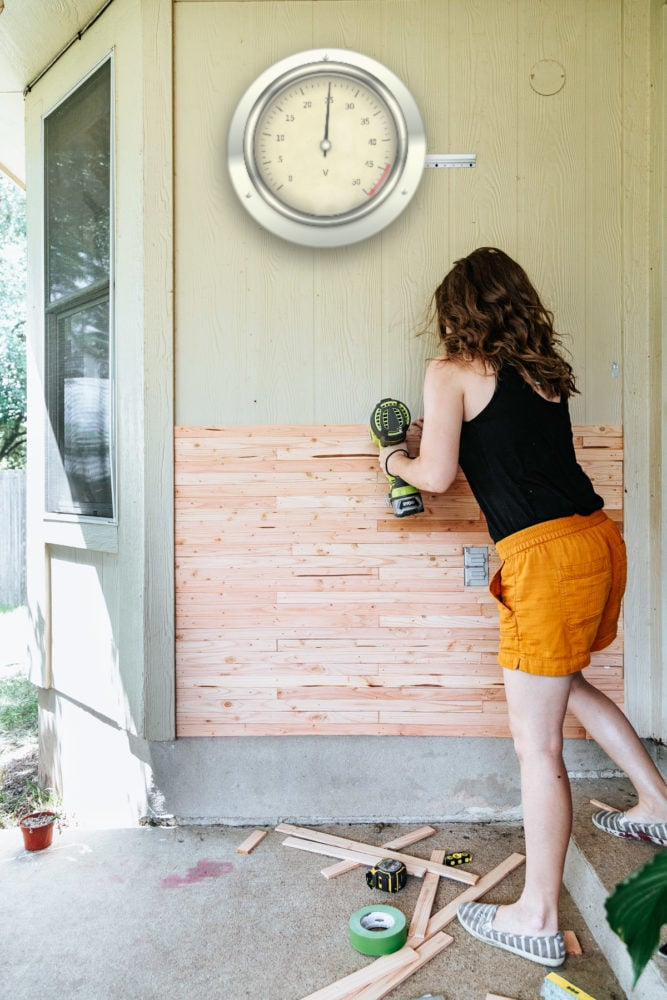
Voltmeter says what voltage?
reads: 25 V
